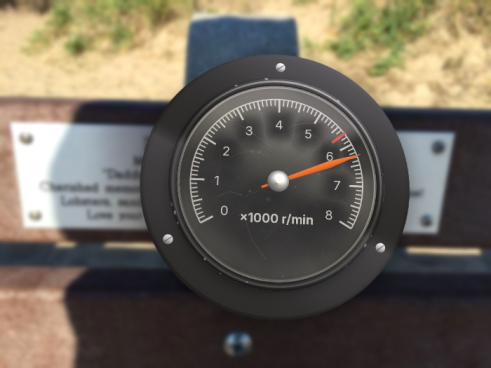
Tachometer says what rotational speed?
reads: 6300 rpm
